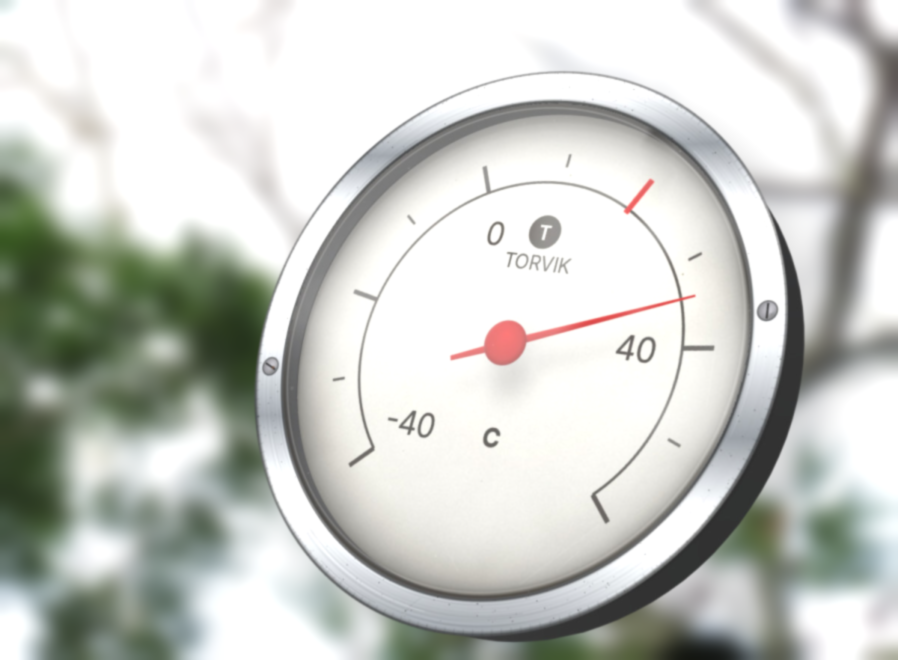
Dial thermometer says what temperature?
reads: 35 °C
